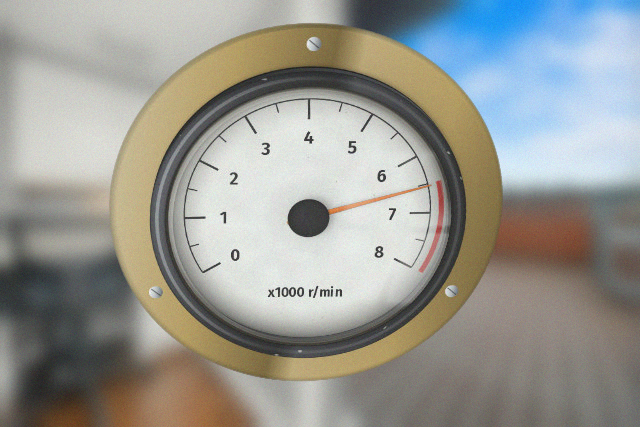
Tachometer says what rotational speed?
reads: 6500 rpm
